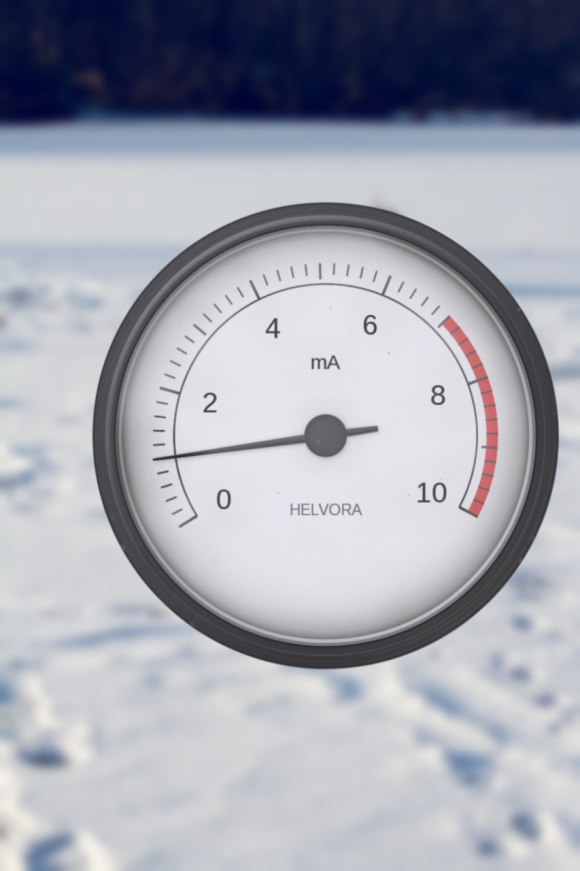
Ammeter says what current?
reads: 1 mA
